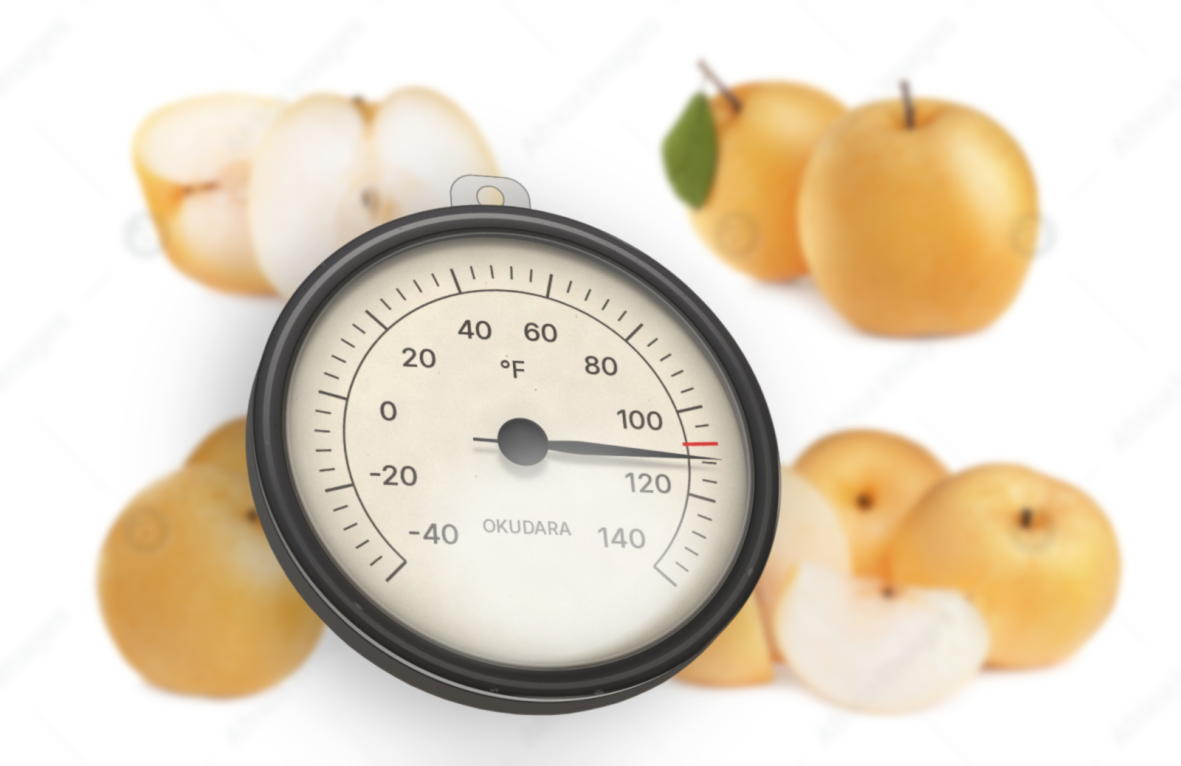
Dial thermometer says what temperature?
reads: 112 °F
